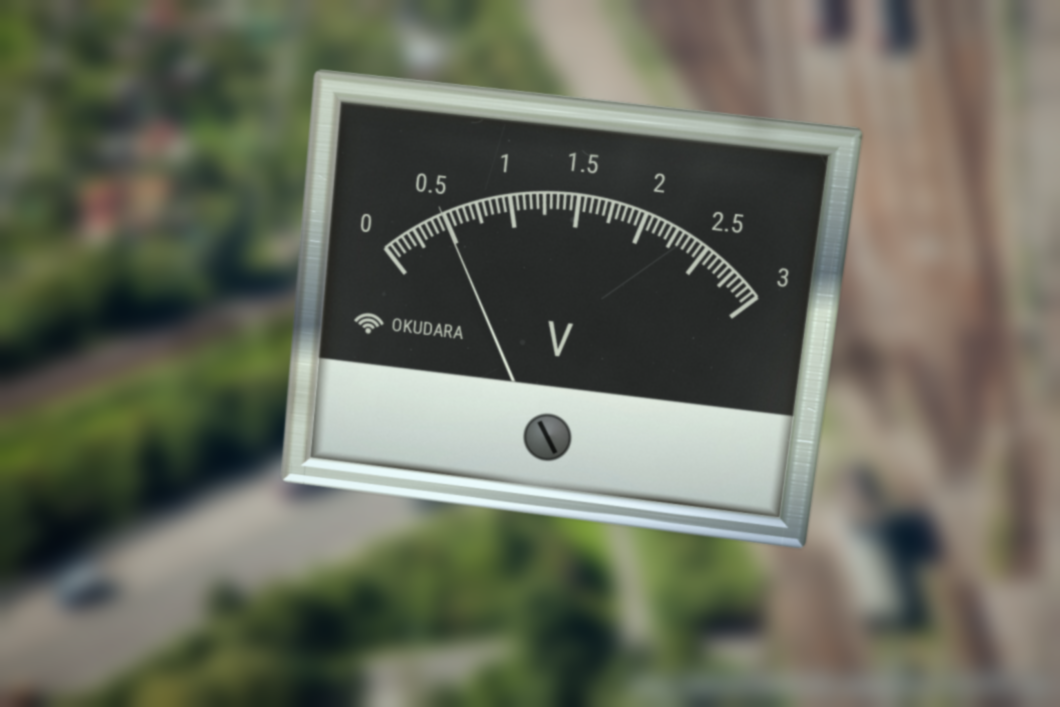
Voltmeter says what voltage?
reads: 0.5 V
